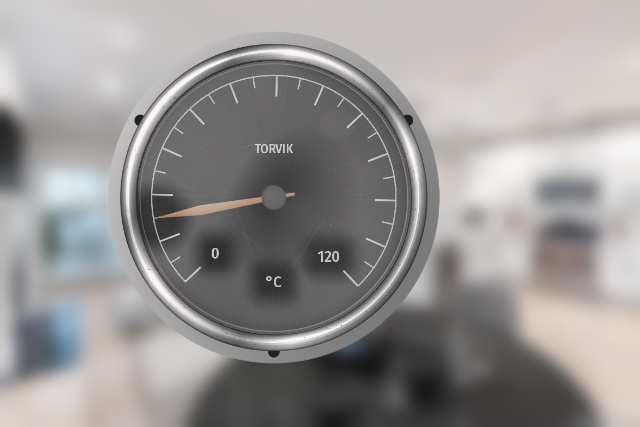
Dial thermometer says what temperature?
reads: 15 °C
